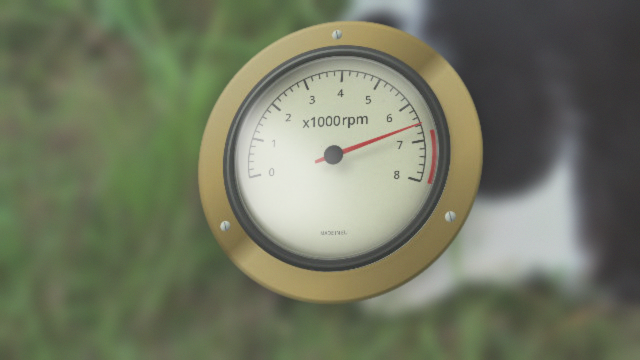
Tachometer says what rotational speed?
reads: 6600 rpm
